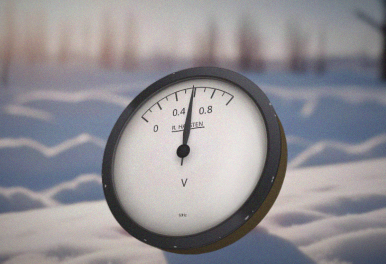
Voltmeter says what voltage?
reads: 0.6 V
